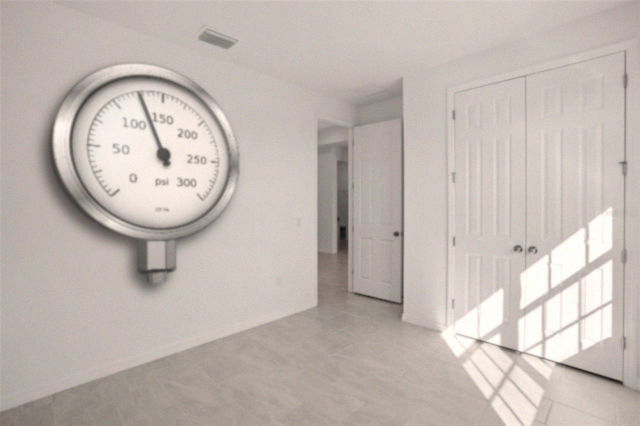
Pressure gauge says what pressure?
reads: 125 psi
